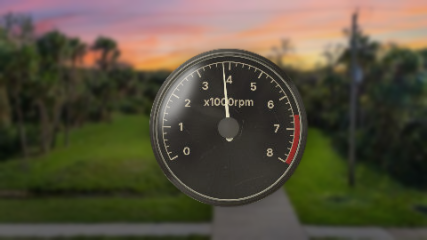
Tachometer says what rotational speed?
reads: 3800 rpm
